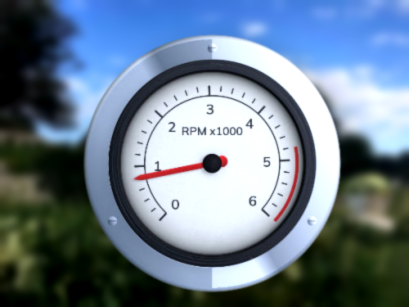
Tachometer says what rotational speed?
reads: 800 rpm
